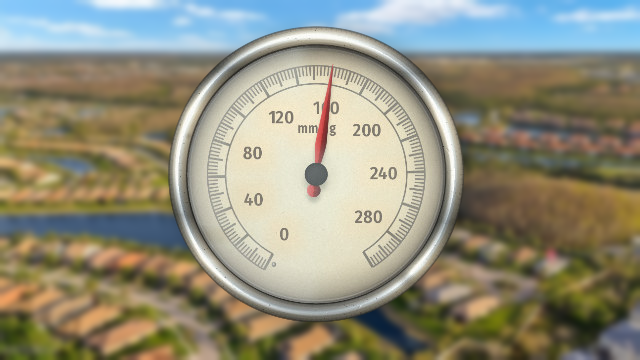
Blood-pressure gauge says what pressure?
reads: 160 mmHg
